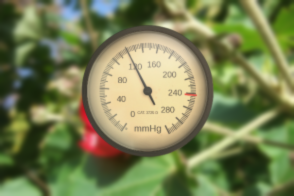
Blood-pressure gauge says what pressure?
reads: 120 mmHg
